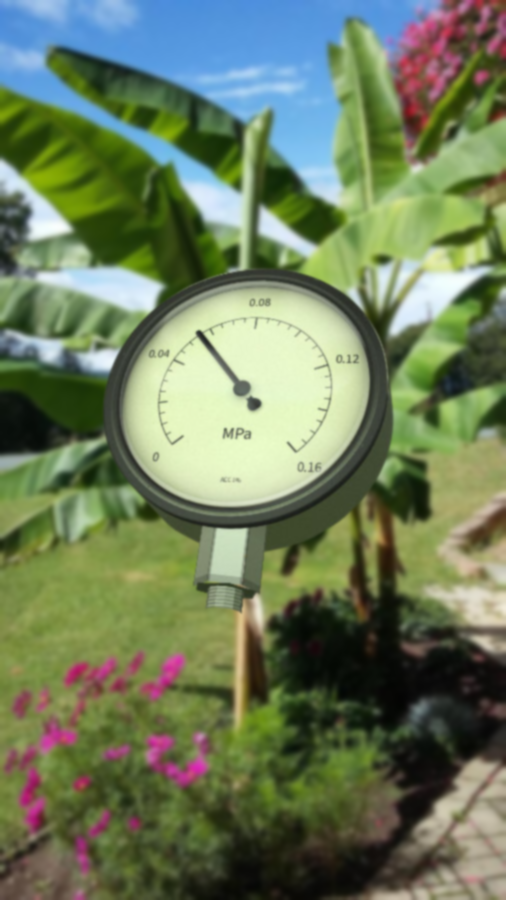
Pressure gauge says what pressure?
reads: 0.055 MPa
